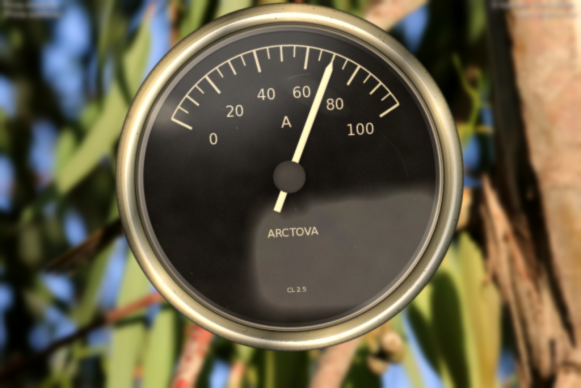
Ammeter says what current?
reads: 70 A
